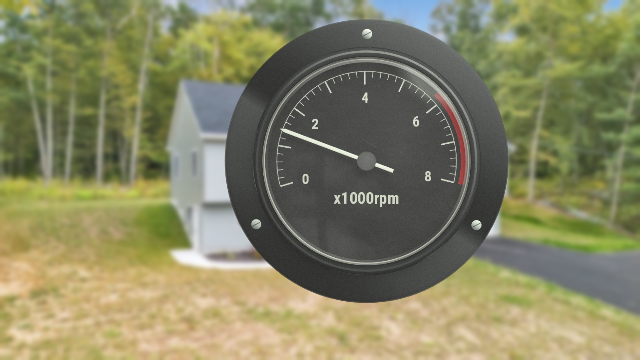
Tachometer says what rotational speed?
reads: 1400 rpm
